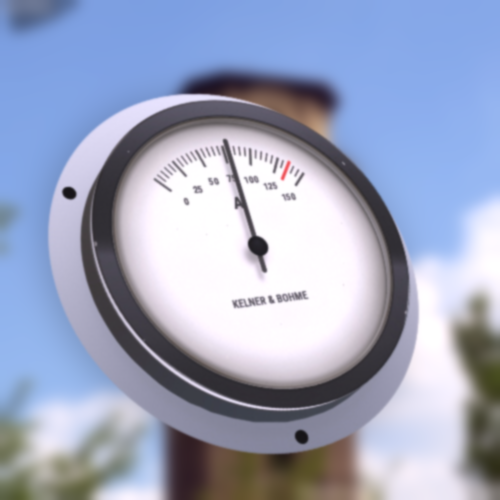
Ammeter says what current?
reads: 75 A
